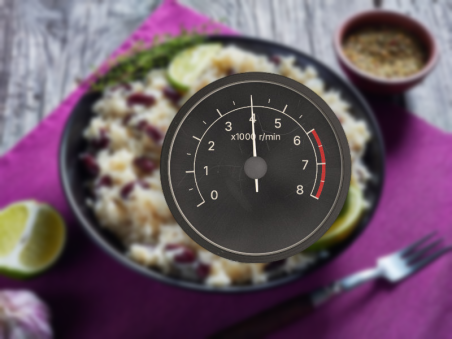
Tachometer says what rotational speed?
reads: 4000 rpm
